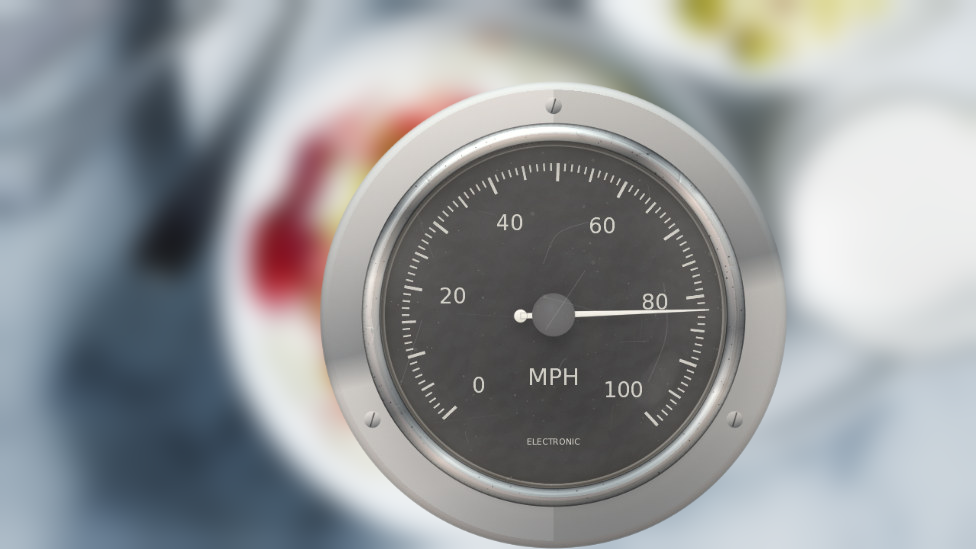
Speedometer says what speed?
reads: 82 mph
